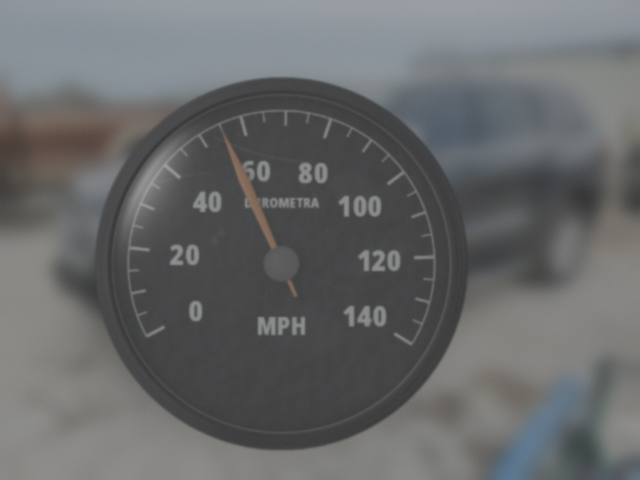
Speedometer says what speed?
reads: 55 mph
